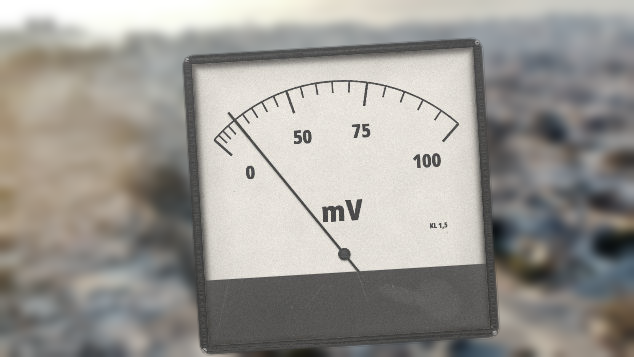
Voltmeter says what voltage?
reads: 25 mV
